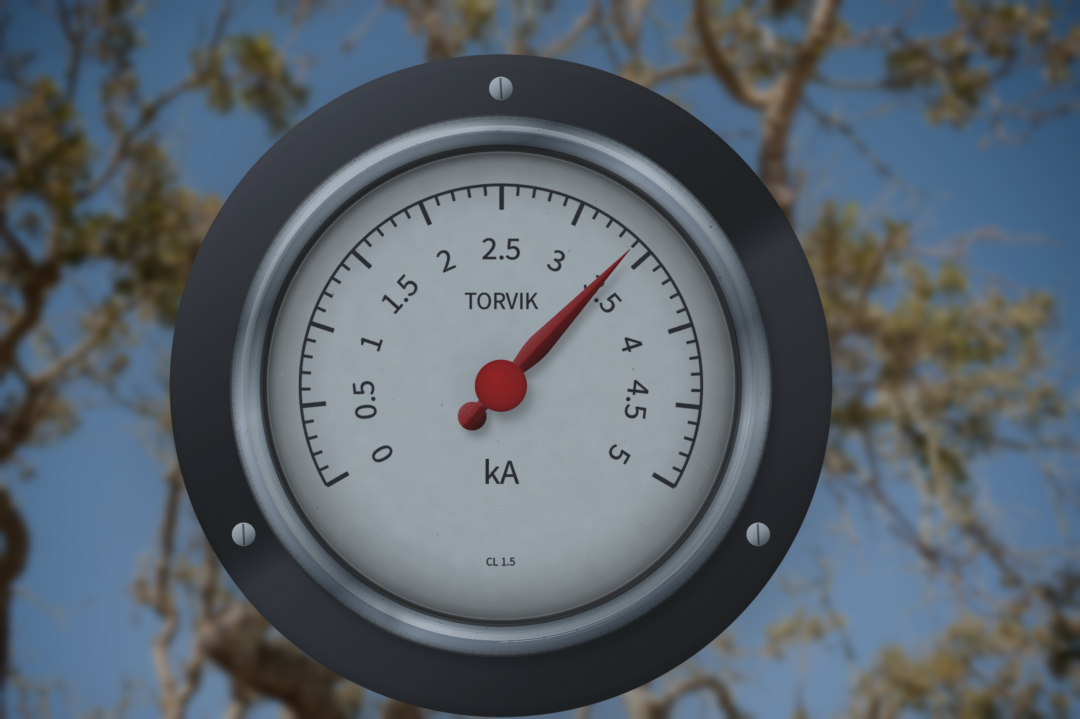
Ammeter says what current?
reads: 3.4 kA
